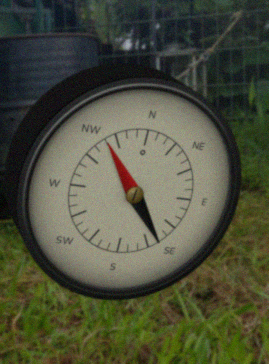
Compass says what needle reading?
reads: 320 °
